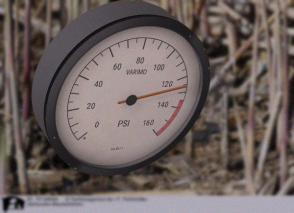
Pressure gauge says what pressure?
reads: 125 psi
